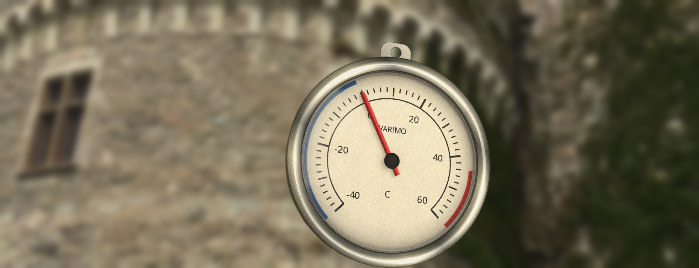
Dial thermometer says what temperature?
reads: 0 °C
